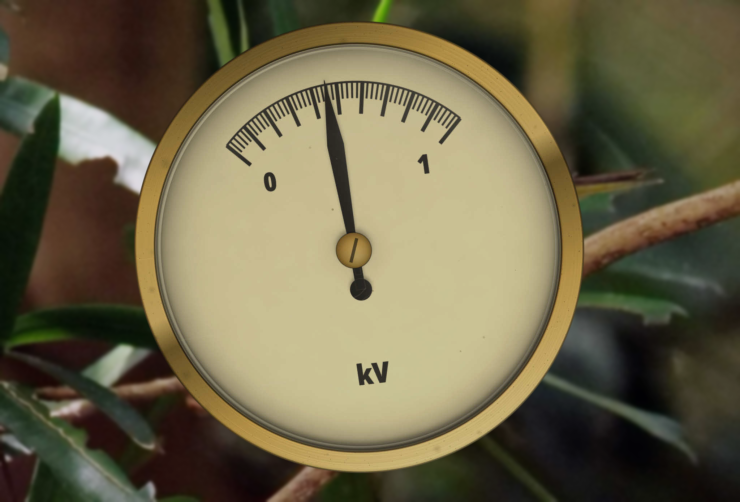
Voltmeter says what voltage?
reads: 0.46 kV
